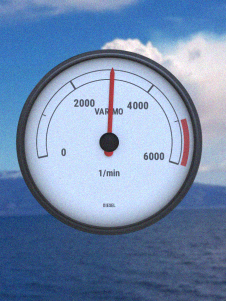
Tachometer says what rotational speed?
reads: 3000 rpm
